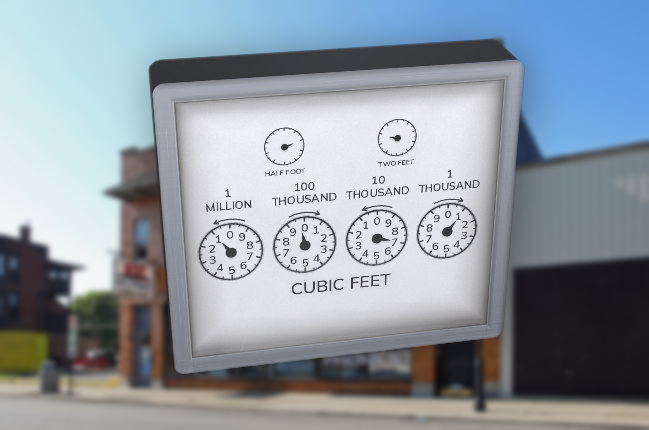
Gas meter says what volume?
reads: 97100 ft³
